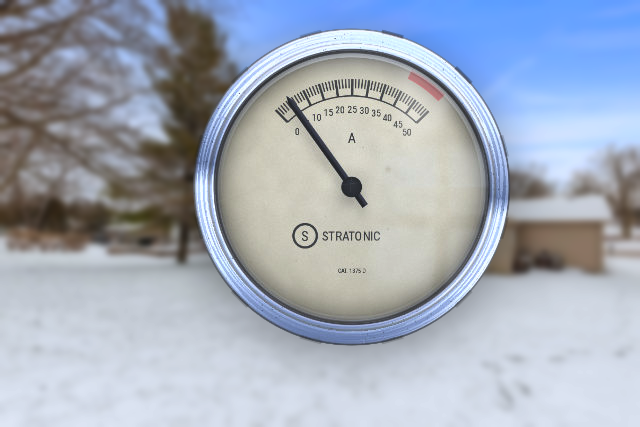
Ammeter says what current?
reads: 5 A
